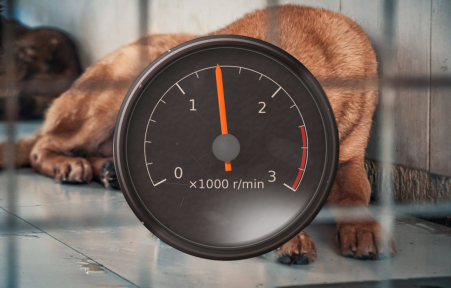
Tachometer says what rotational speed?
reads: 1400 rpm
